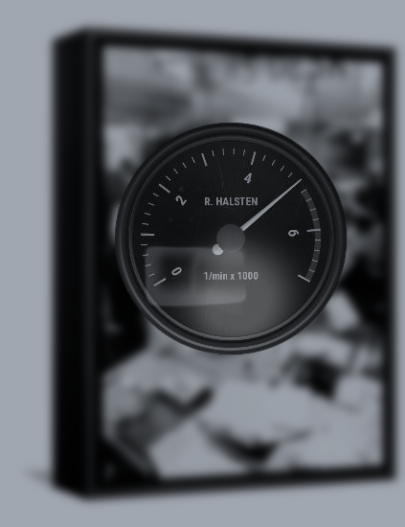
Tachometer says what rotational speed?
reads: 5000 rpm
